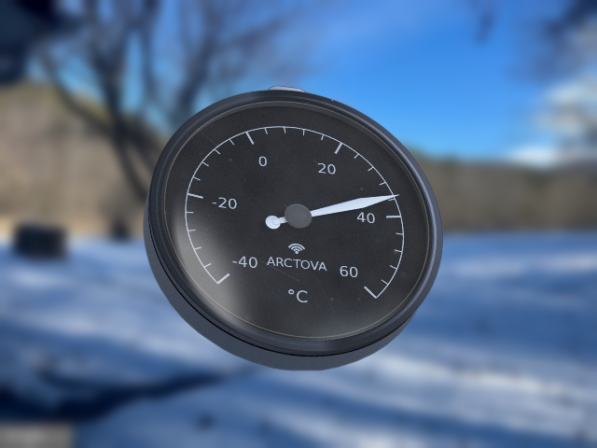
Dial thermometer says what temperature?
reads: 36 °C
